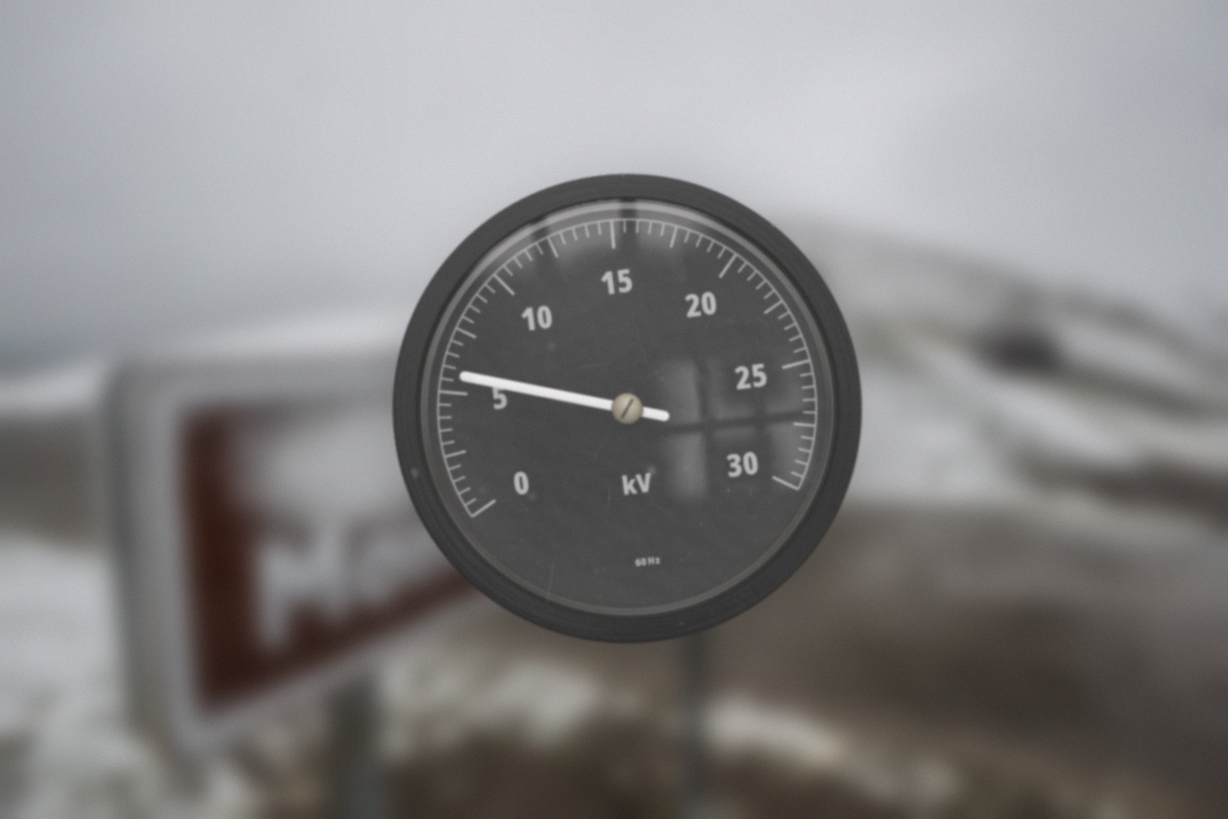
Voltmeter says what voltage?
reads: 5.75 kV
